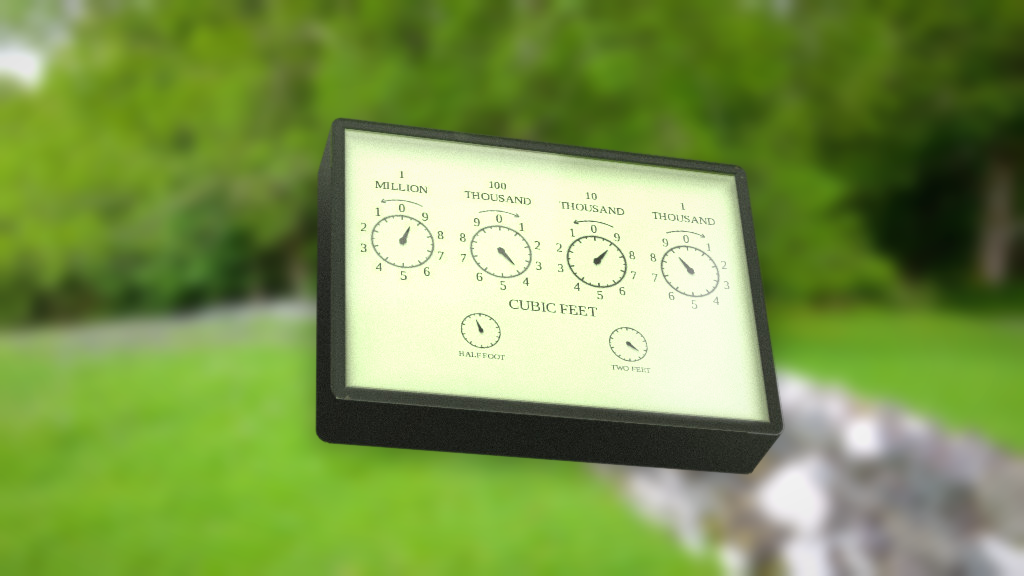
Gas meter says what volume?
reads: 938900 ft³
